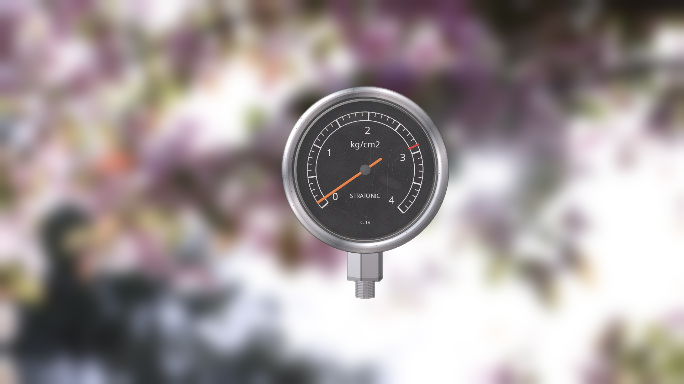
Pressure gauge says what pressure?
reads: 0.1 kg/cm²
